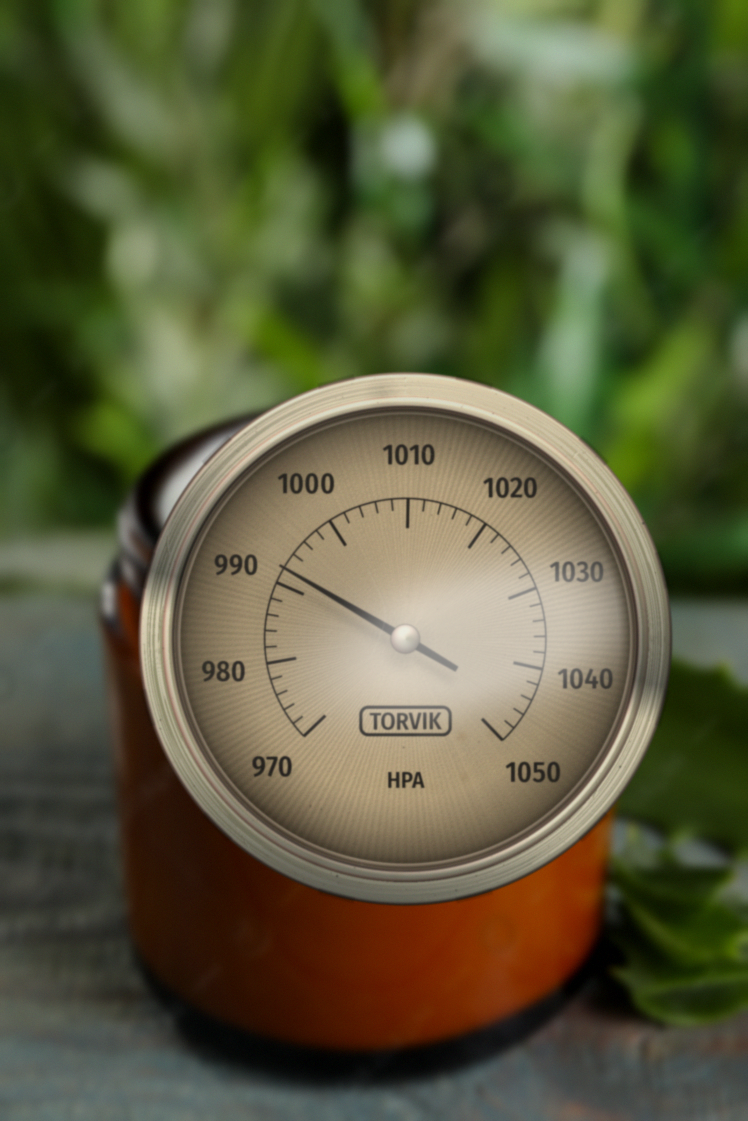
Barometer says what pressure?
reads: 992 hPa
